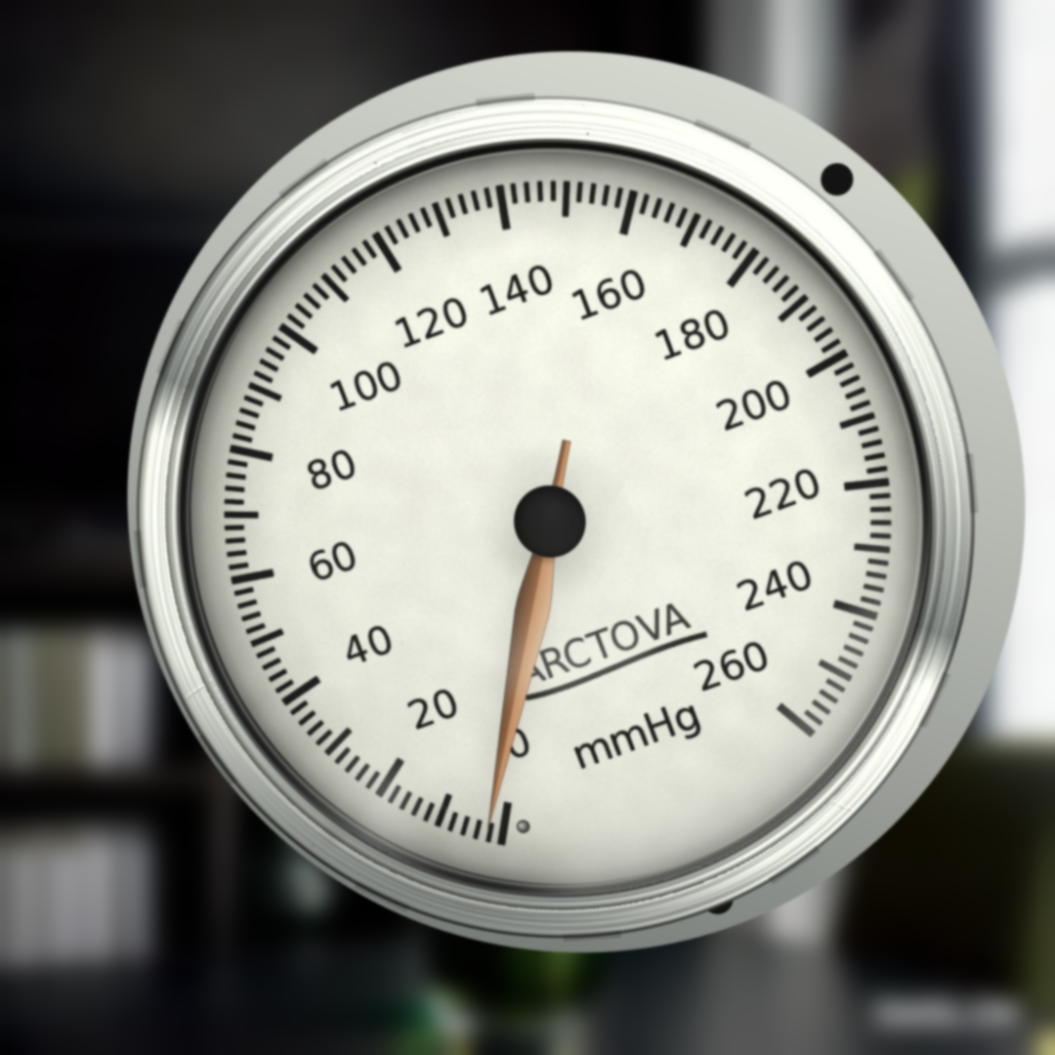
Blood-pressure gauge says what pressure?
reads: 2 mmHg
